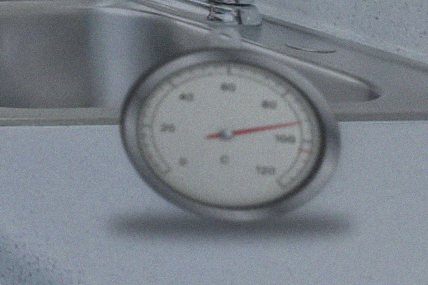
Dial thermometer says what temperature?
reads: 92 °C
